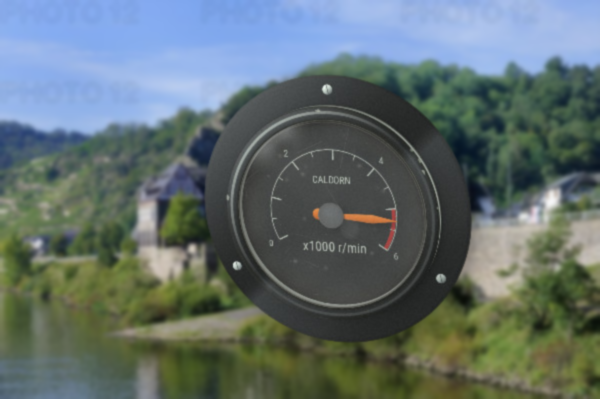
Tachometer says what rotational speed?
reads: 5250 rpm
